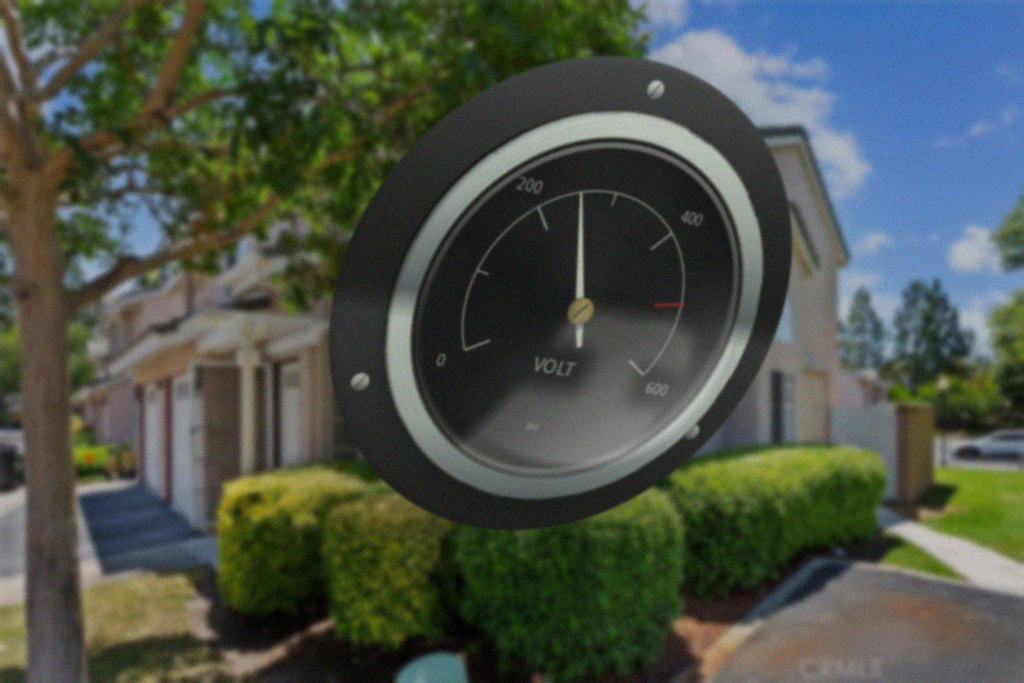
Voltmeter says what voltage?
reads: 250 V
